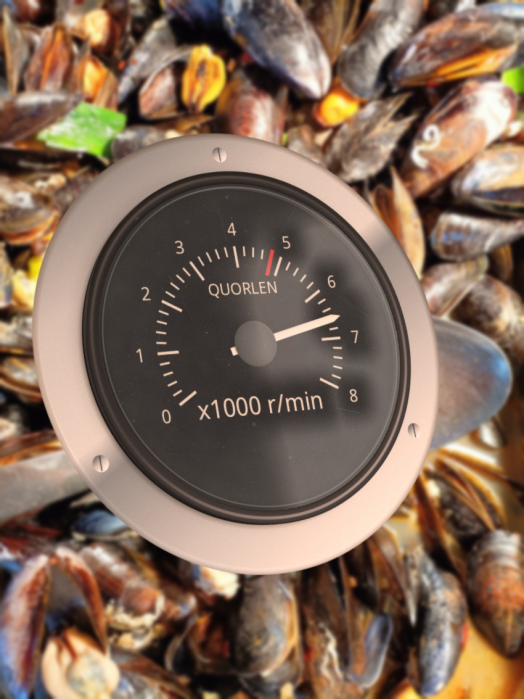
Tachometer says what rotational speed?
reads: 6600 rpm
